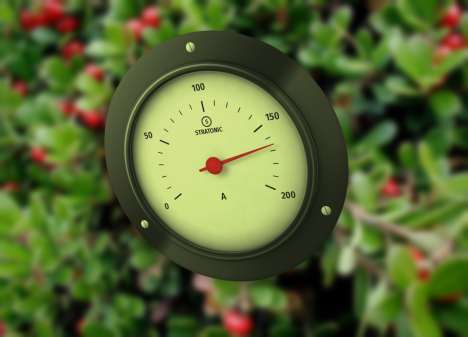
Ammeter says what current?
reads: 165 A
